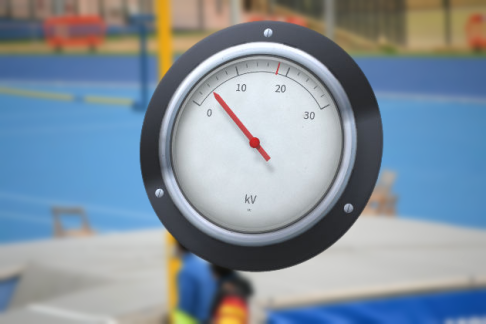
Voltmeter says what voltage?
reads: 4 kV
